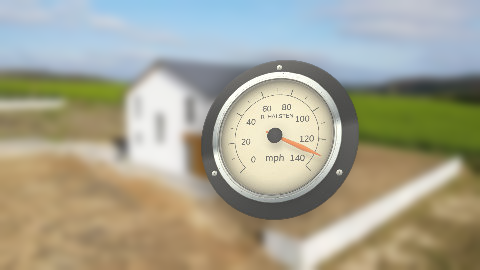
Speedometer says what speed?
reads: 130 mph
